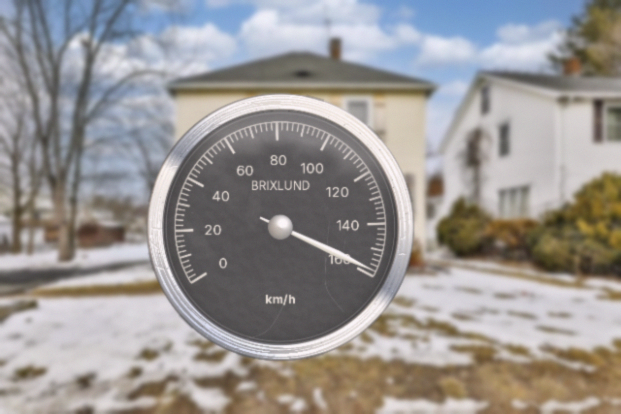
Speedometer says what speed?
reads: 158 km/h
